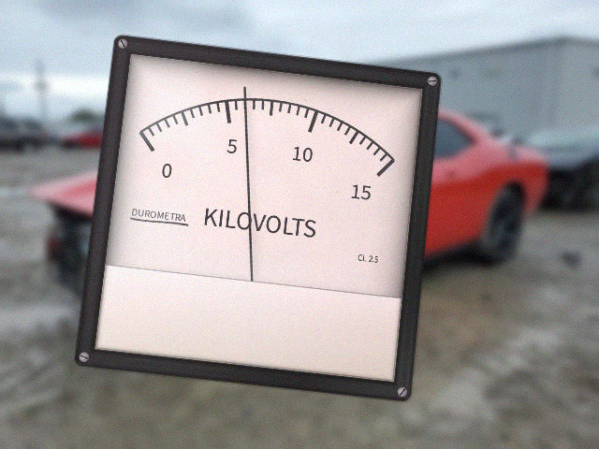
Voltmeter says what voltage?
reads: 6 kV
